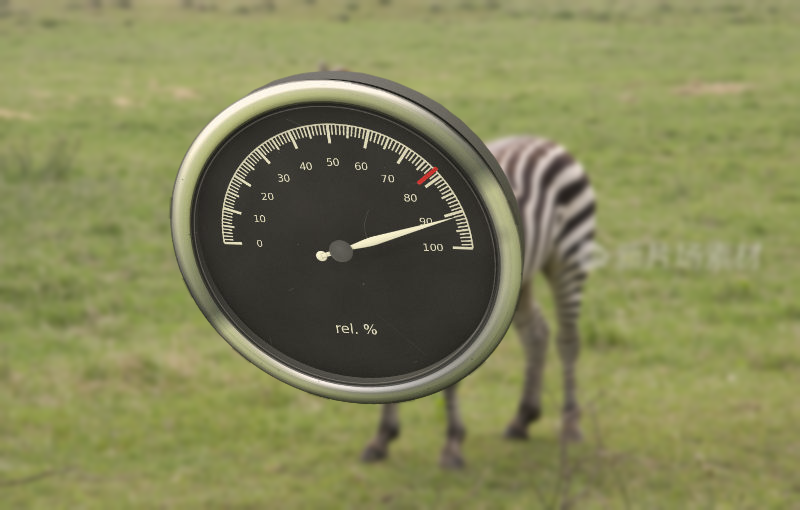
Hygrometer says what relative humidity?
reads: 90 %
